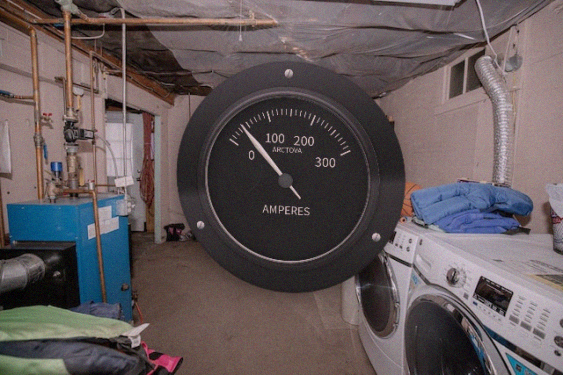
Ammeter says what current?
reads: 40 A
